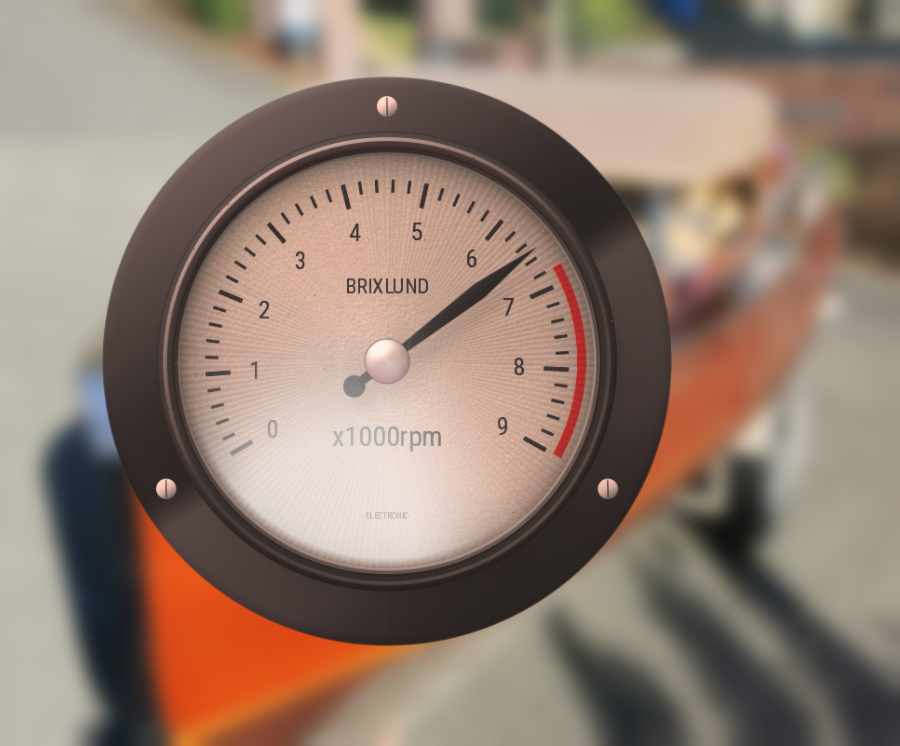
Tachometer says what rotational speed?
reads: 6500 rpm
